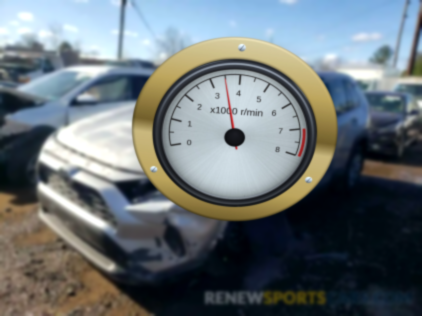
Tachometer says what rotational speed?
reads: 3500 rpm
